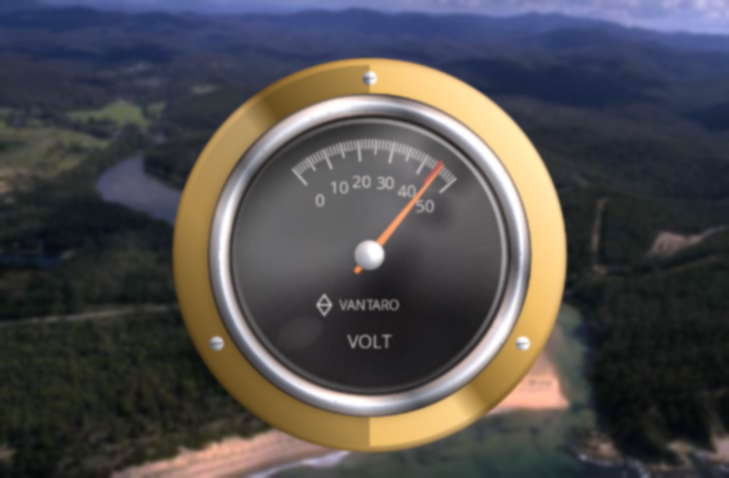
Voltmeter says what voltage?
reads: 45 V
